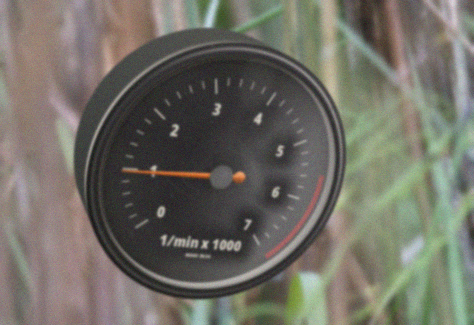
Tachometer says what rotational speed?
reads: 1000 rpm
